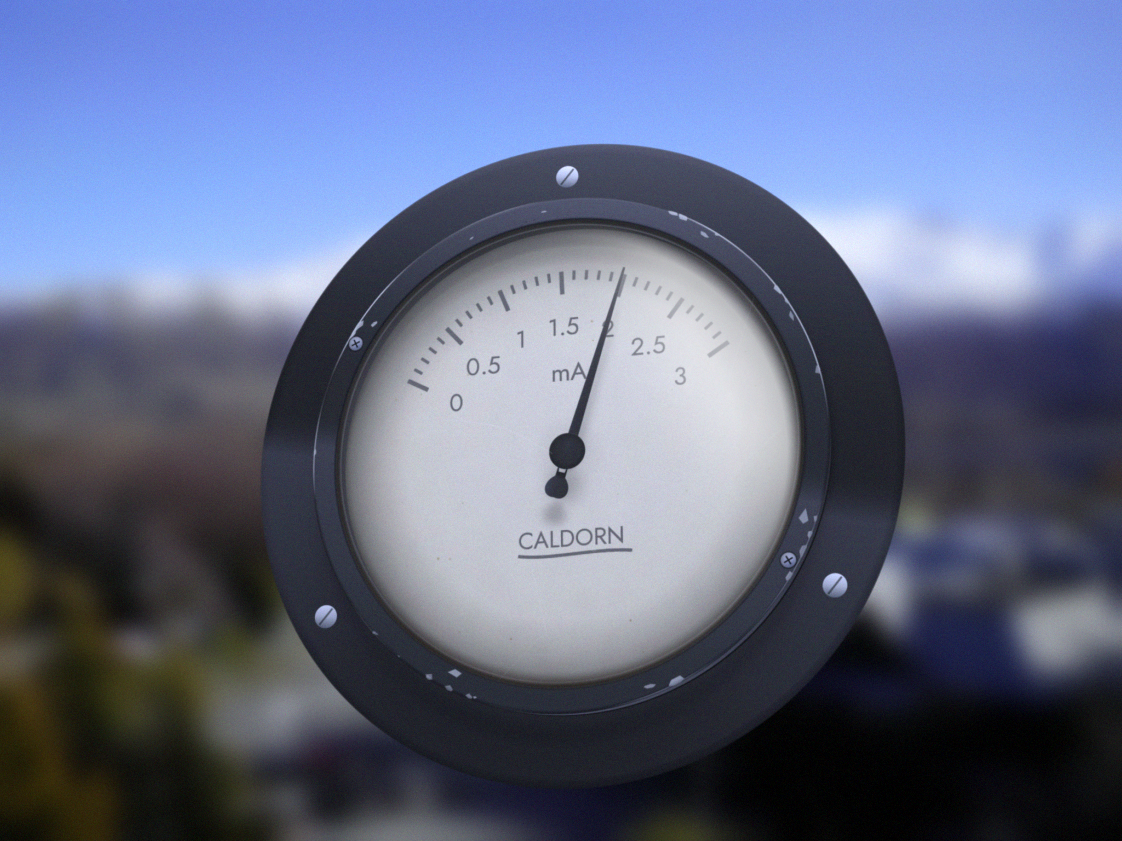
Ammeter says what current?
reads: 2 mA
